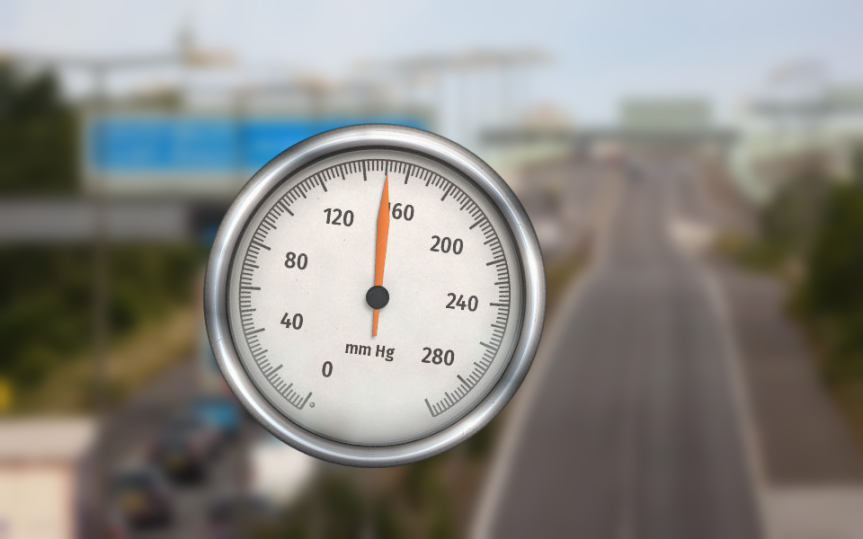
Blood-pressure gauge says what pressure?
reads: 150 mmHg
